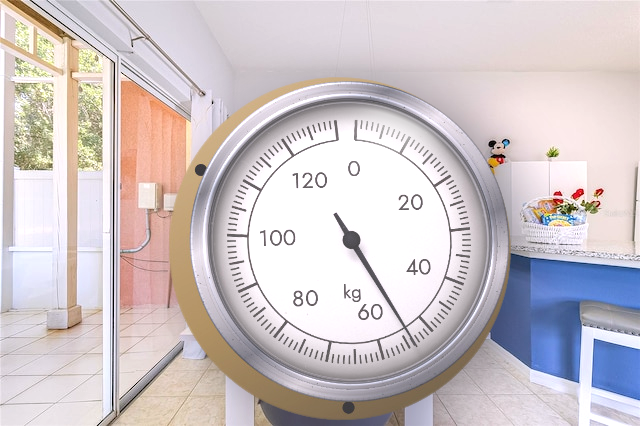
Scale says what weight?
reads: 54 kg
